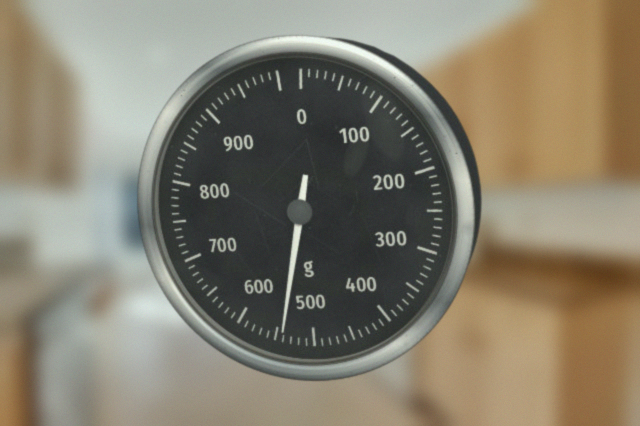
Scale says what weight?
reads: 540 g
